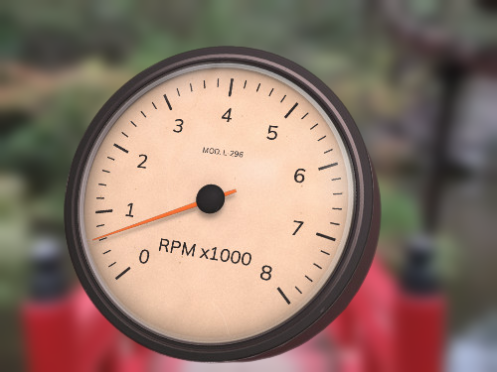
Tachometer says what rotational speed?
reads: 600 rpm
